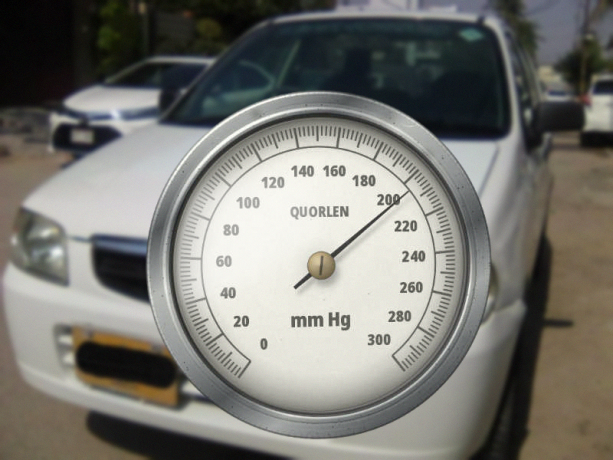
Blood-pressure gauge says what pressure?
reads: 204 mmHg
